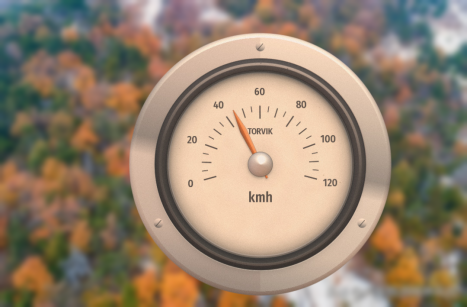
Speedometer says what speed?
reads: 45 km/h
